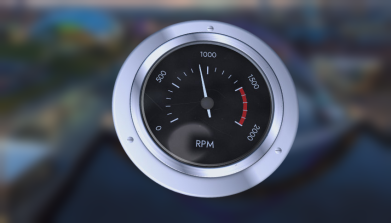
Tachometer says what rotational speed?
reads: 900 rpm
